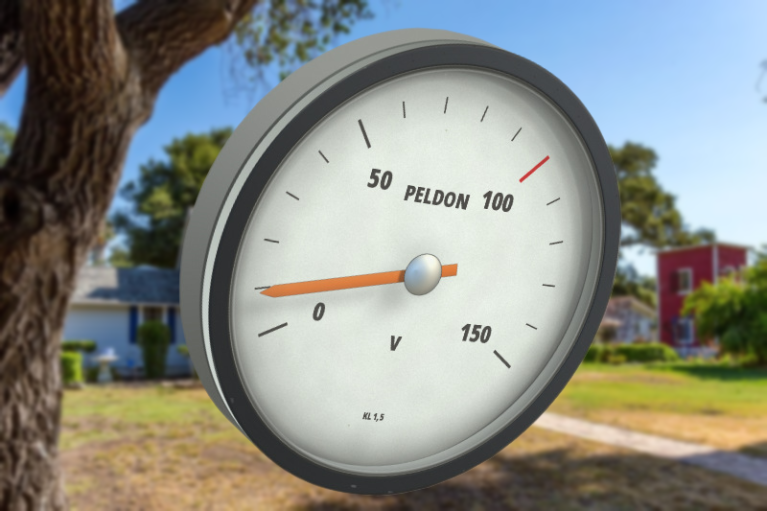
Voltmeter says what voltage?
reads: 10 V
